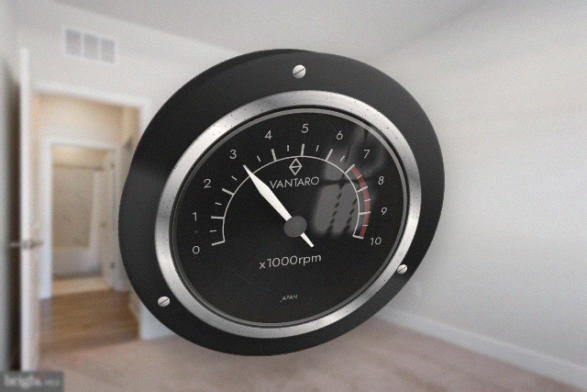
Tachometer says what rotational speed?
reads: 3000 rpm
